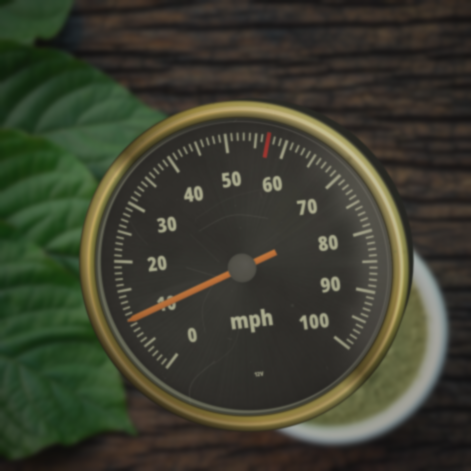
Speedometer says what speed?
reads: 10 mph
